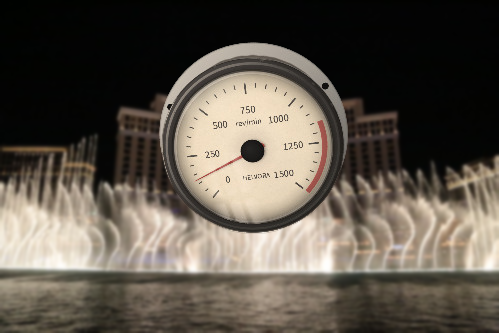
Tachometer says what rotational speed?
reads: 125 rpm
